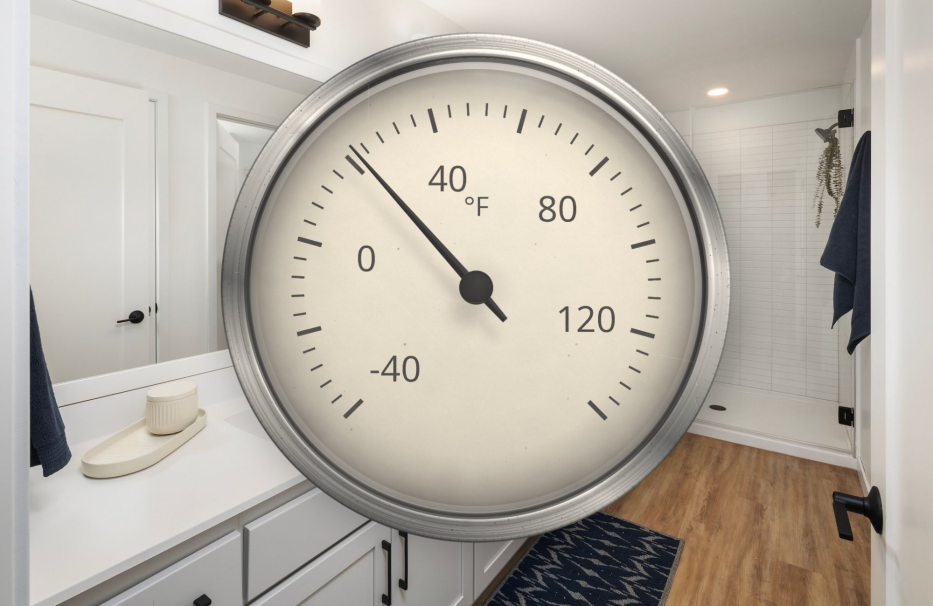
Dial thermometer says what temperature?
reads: 22 °F
